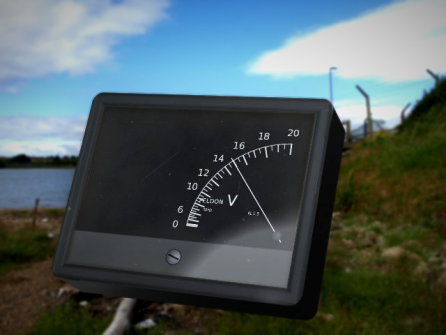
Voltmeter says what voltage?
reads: 15 V
